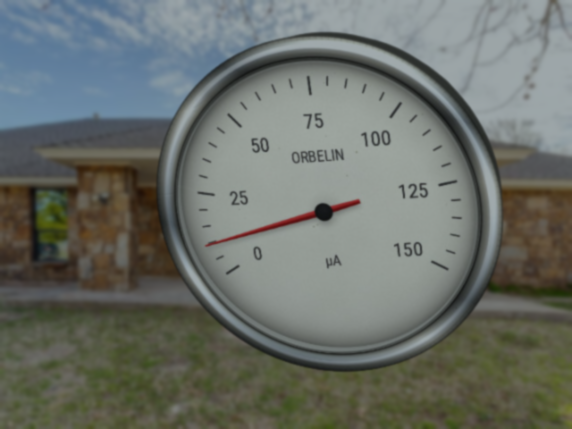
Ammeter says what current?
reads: 10 µA
